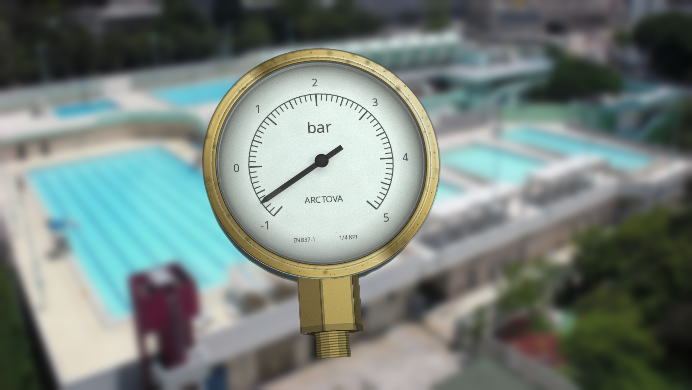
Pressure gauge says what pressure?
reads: -0.7 bar
